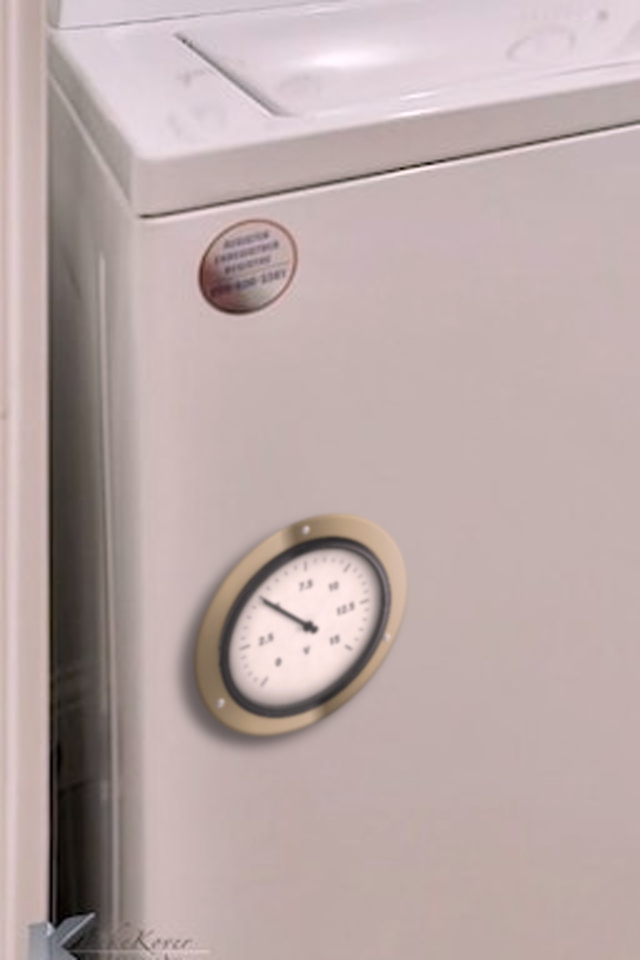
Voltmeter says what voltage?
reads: 5 V
